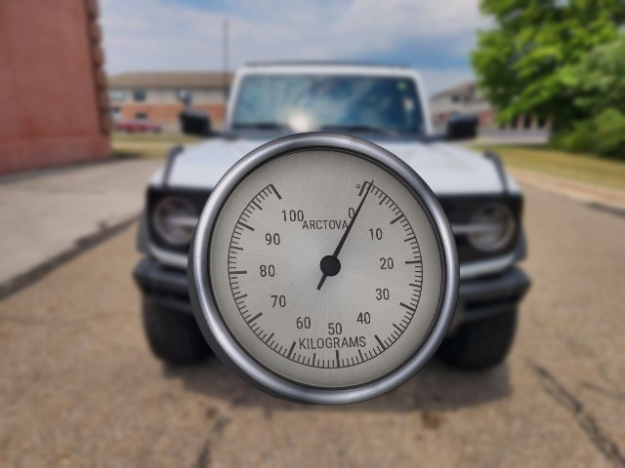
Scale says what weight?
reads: 1 kg
